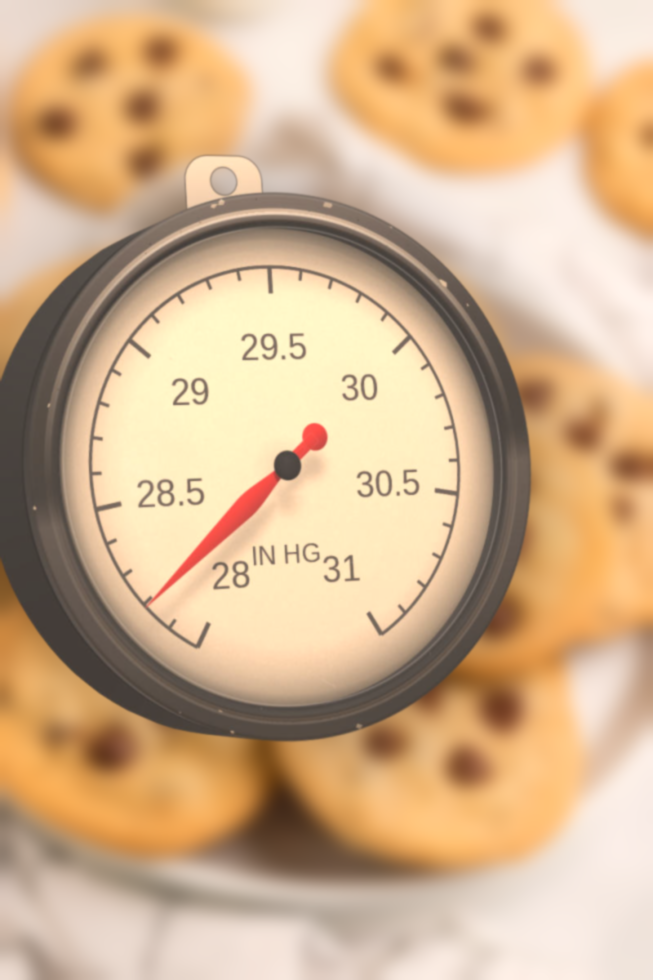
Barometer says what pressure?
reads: 28.2 inHg
